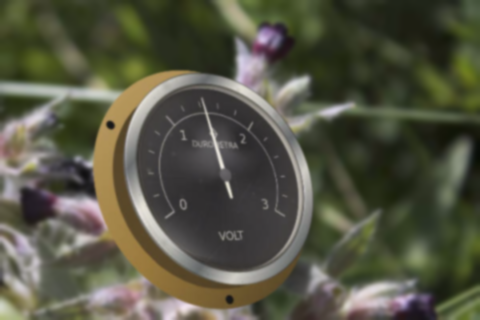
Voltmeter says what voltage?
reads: 1.4 V
